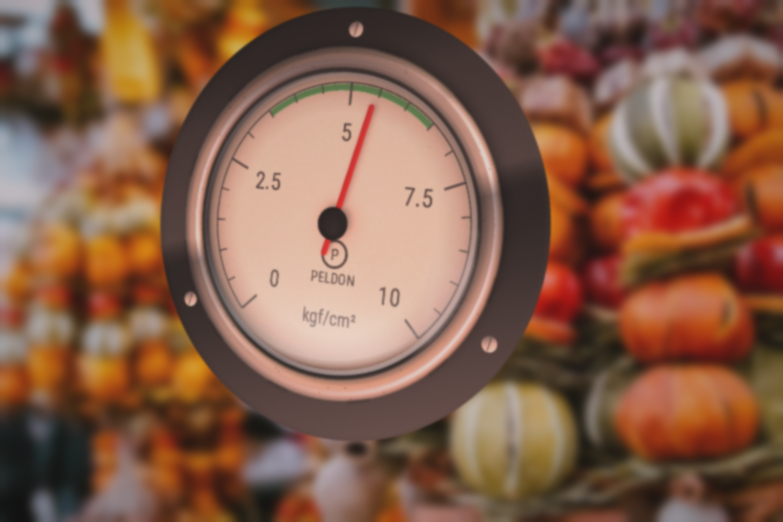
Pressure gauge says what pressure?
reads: 5.5 kg/cm²
